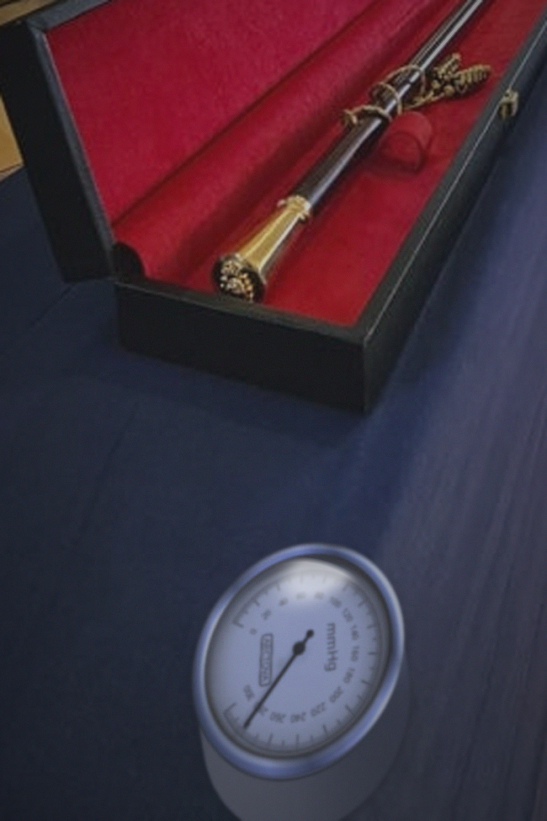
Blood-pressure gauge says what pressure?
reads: 280 mmHg
